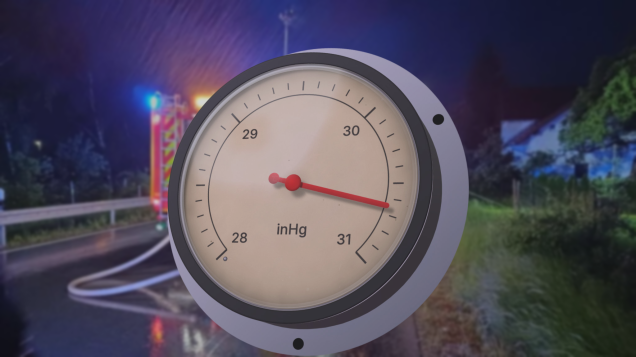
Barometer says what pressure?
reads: 30.65 inHg
